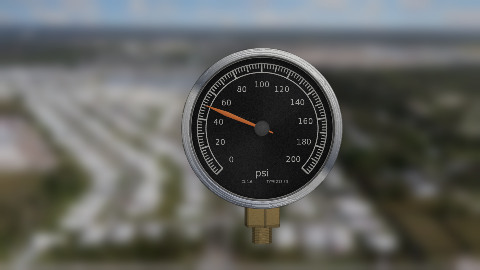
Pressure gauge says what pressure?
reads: 50 psi
